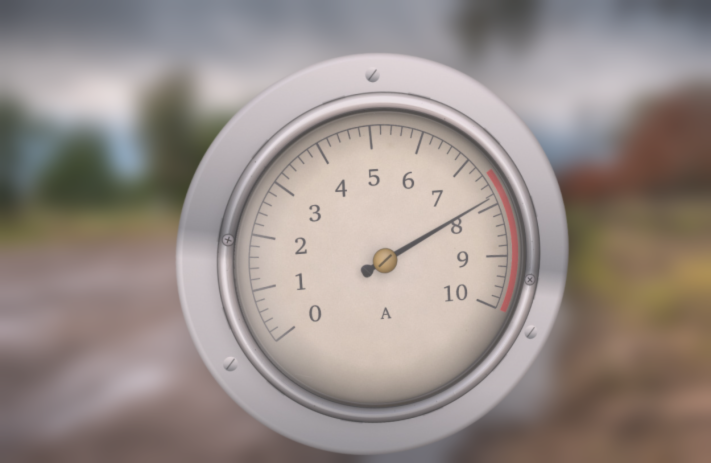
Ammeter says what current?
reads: 7.8 A
